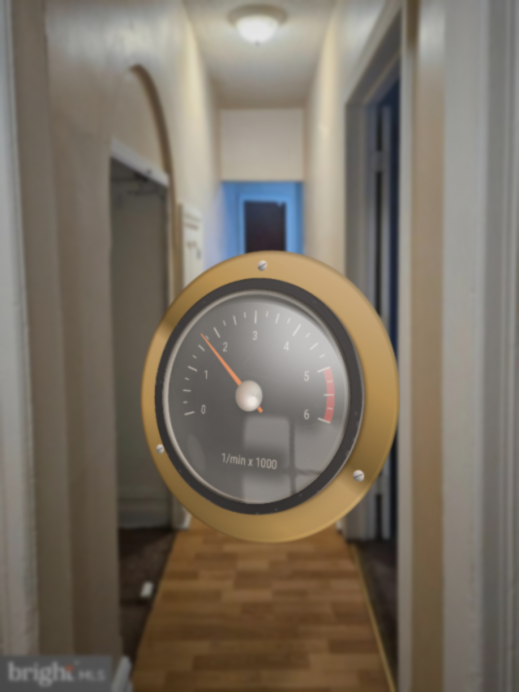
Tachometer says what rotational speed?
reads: 1750 rpm
